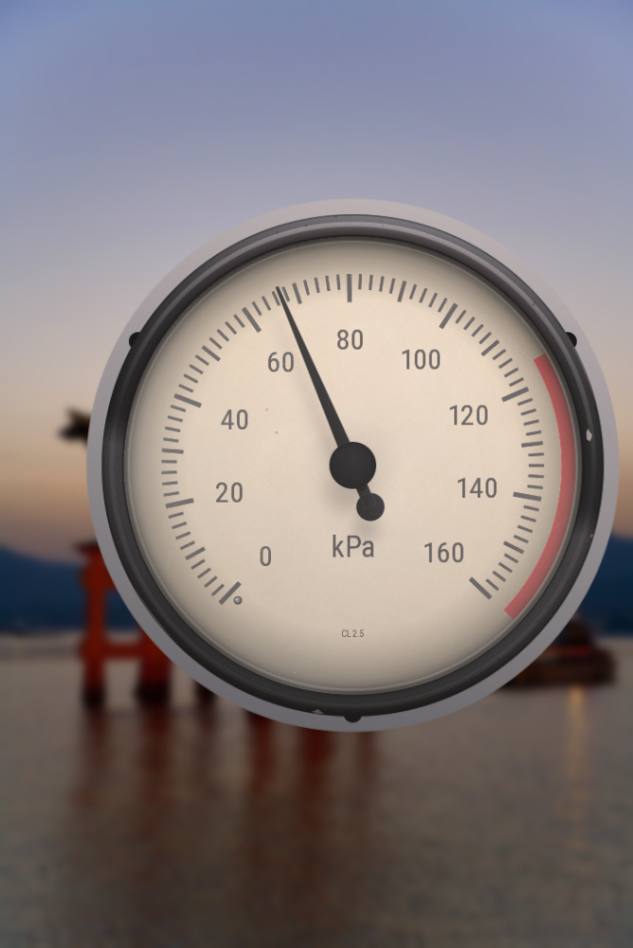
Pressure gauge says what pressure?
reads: 67 kPa
